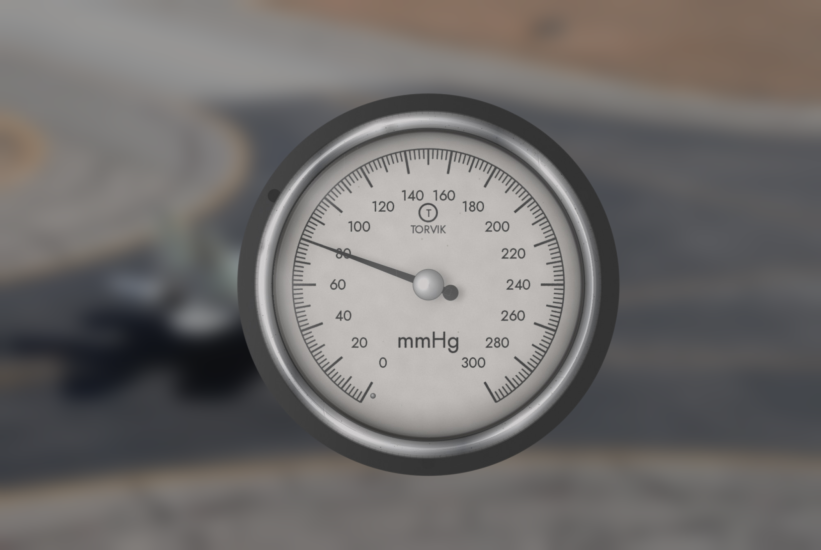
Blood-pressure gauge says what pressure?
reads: 80 mmHg
